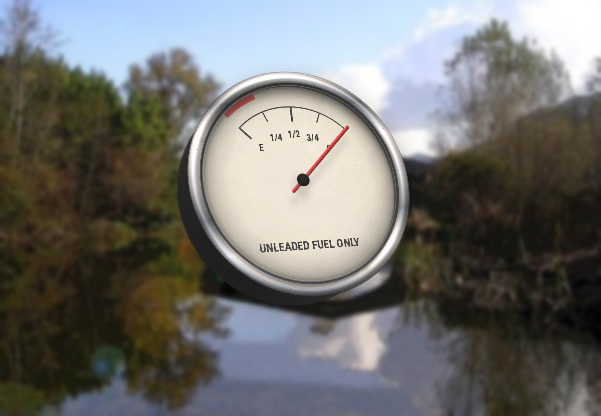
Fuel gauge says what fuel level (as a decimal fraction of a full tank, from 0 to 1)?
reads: 1
